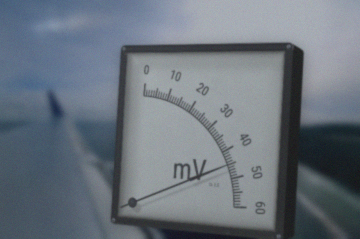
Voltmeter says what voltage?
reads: 45 mV
